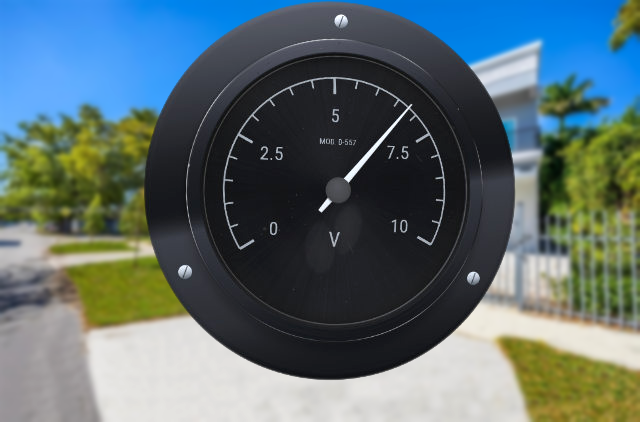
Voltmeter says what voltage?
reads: 6.75 V
